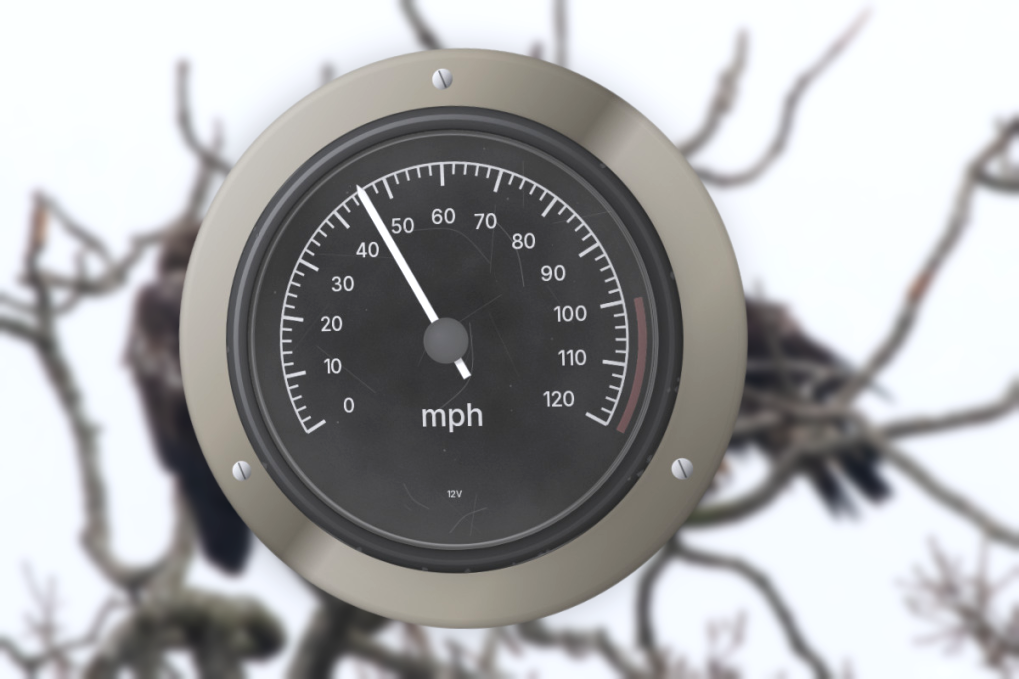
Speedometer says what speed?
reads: 46 mph
